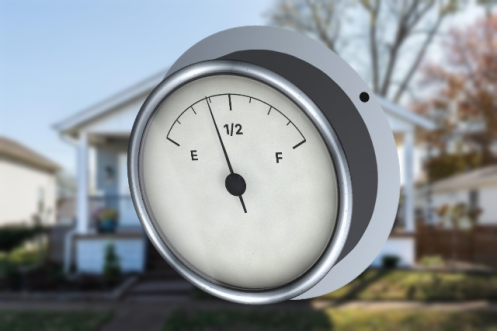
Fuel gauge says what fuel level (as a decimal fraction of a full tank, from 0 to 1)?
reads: 0.375
